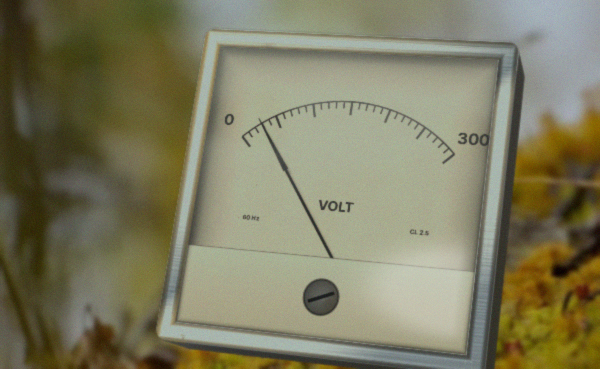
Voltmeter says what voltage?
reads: 30 V
